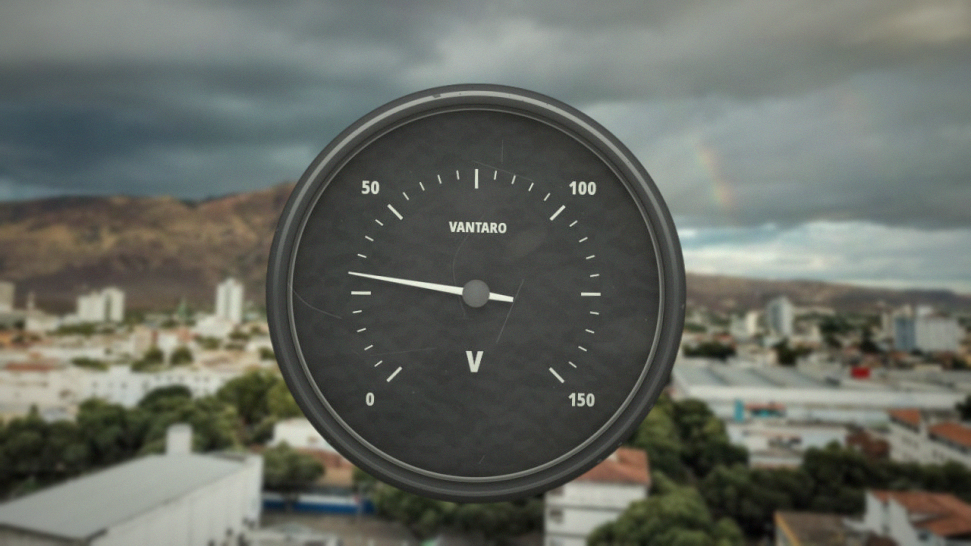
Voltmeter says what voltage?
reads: 30 V
